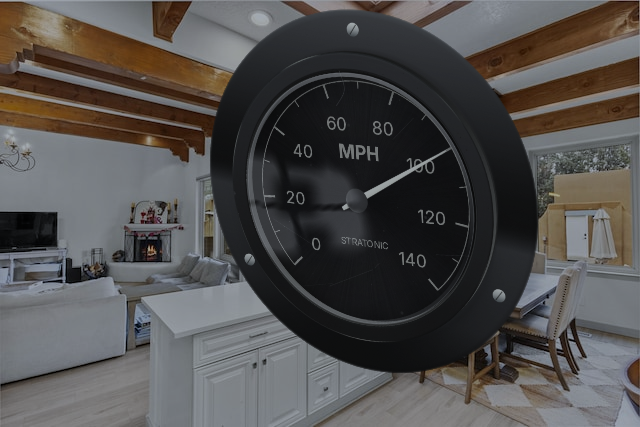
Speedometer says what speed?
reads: 100 mph
